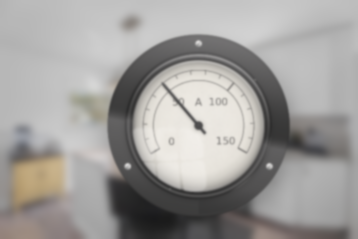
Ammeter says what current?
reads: 50 A
